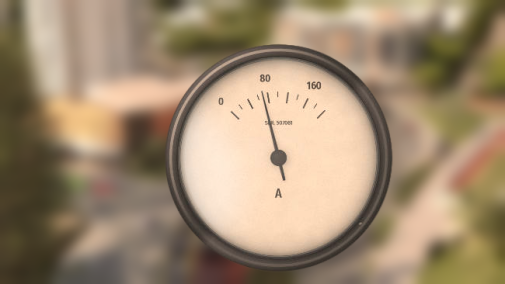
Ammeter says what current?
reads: 70 A
